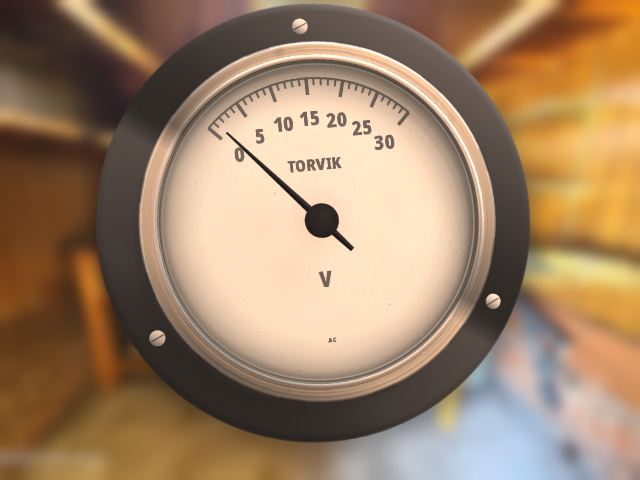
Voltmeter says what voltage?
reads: 1 V
